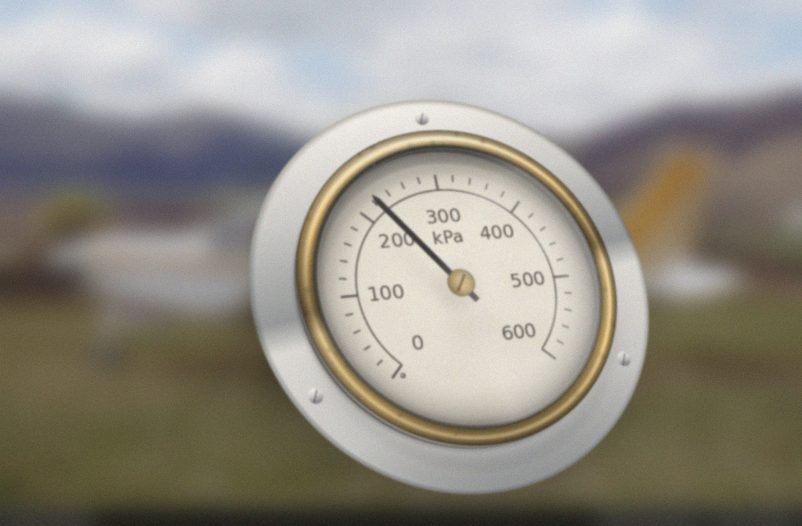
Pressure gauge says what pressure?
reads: 220 kPa
